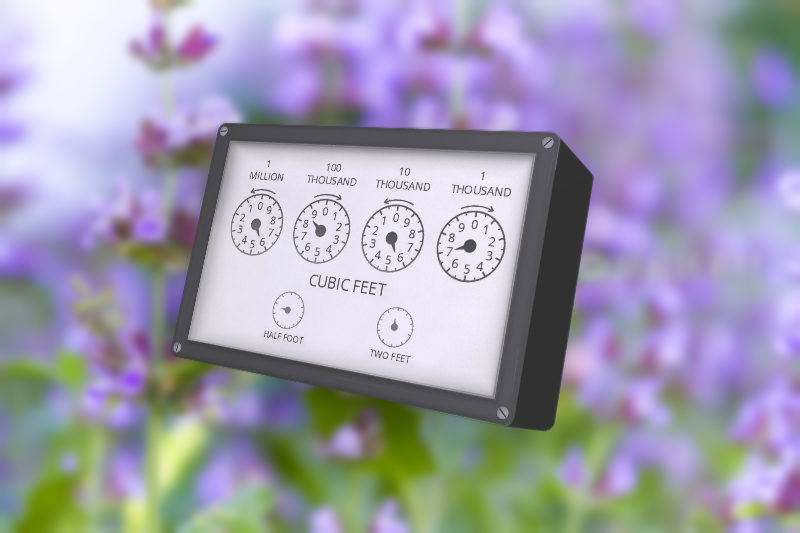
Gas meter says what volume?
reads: 585700 ft³
